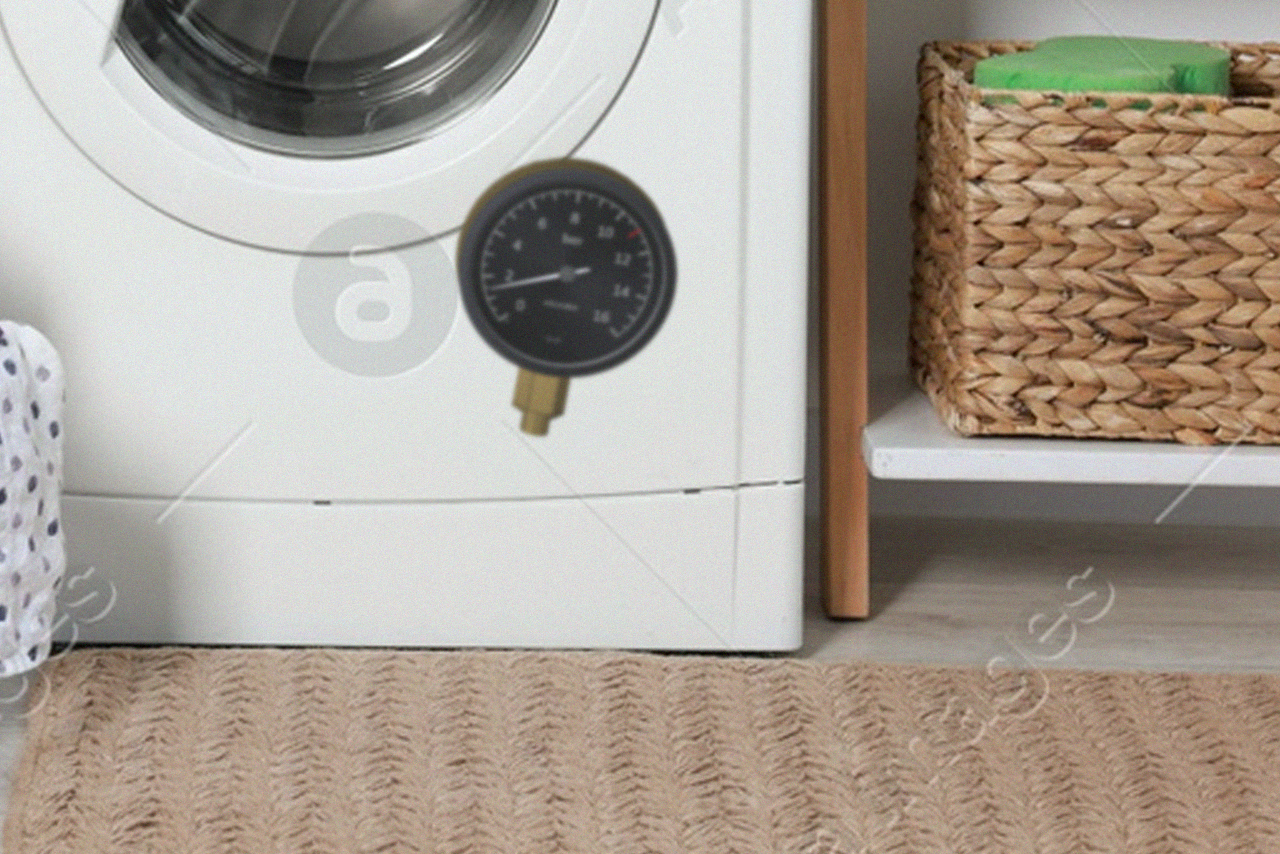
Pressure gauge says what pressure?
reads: 1.5 bar
